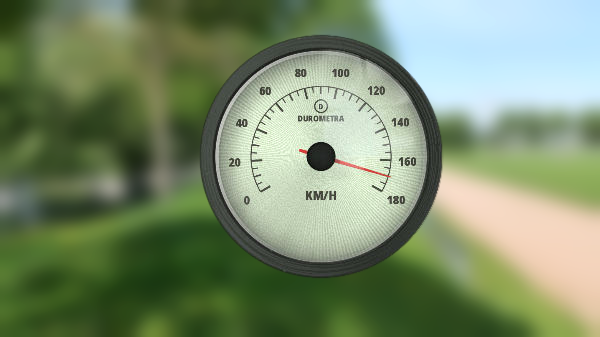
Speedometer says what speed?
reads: 170 km/h
